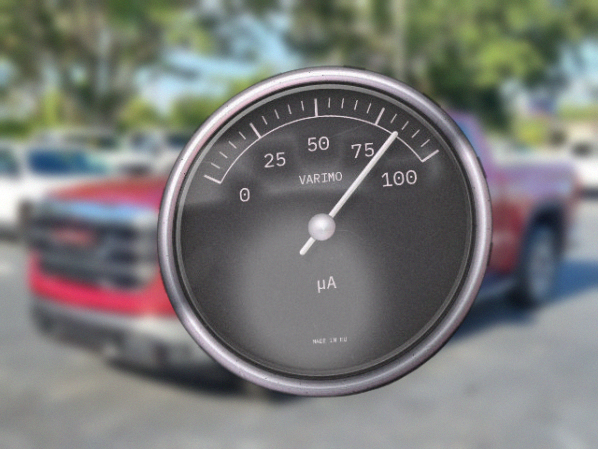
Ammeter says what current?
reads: 85 µA
